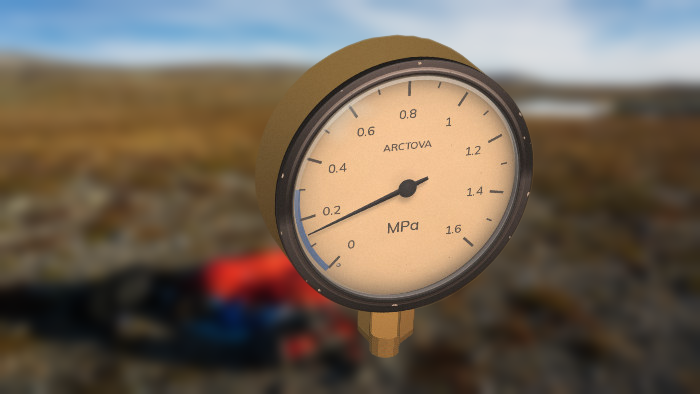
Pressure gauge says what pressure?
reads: 0.15 MPa
